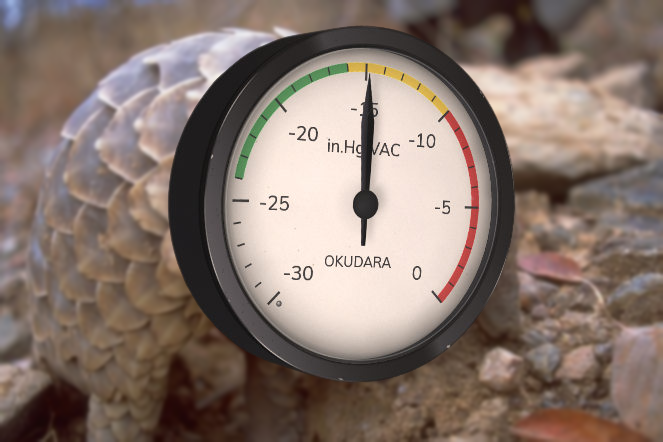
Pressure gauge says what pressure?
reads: -15 inHg
